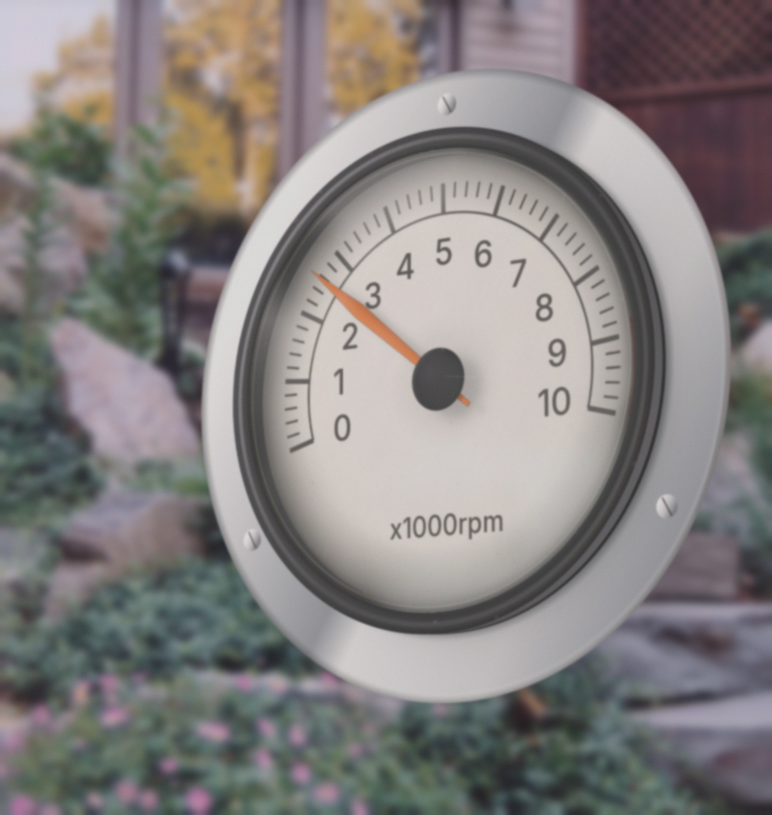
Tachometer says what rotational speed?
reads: 2600 rpm
